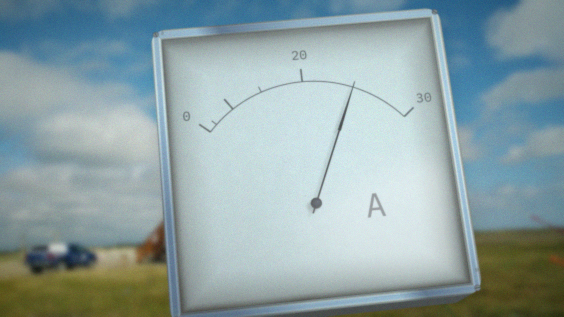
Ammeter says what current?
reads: 25 A
